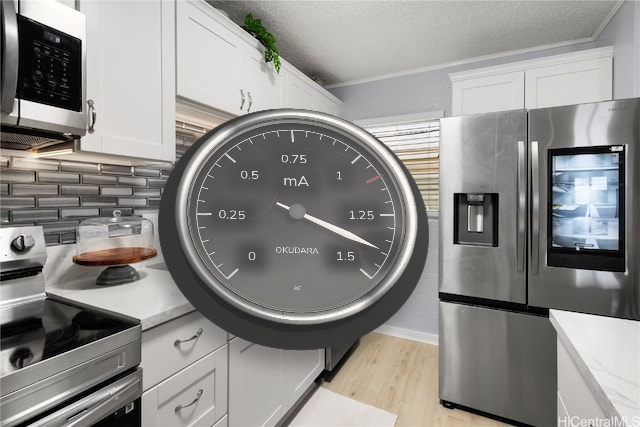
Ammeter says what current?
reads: 1.4 mA
